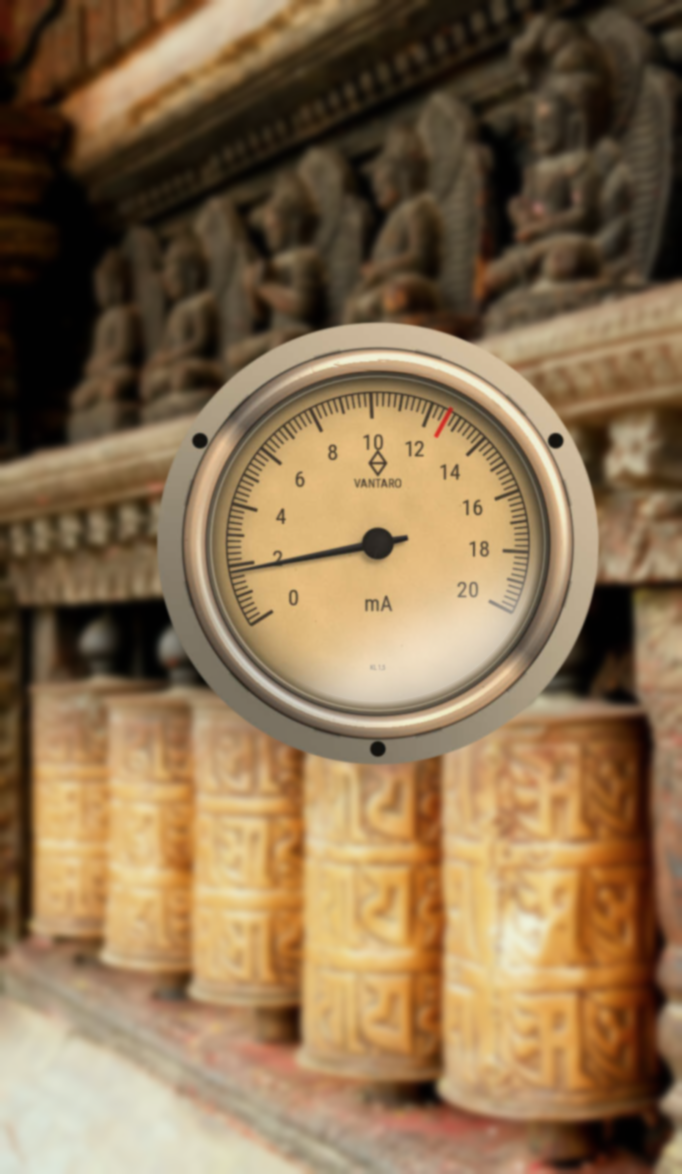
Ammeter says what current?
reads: 1.8 mA
